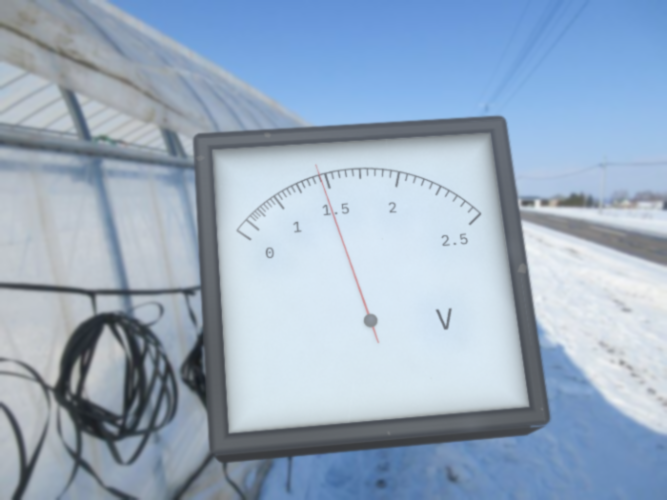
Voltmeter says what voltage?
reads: 1.45 V
